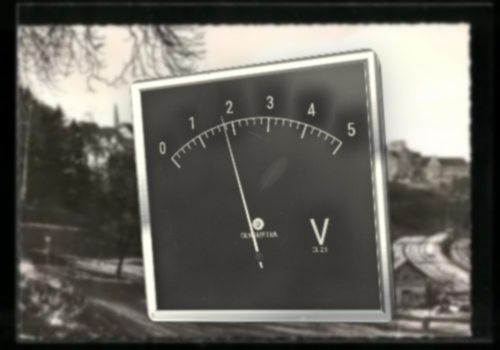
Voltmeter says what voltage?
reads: 1.8 V
